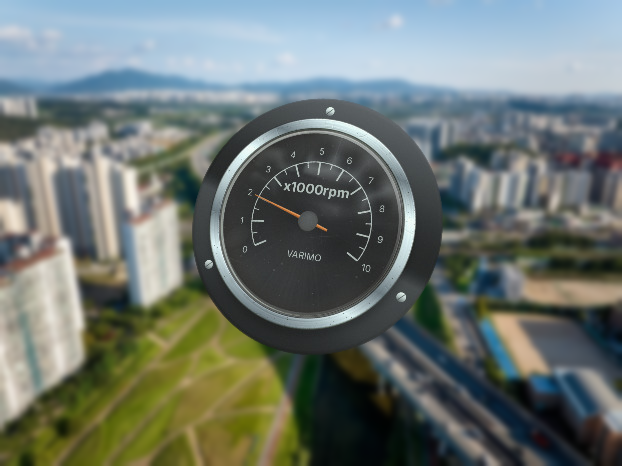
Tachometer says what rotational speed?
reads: 2000 rpm
